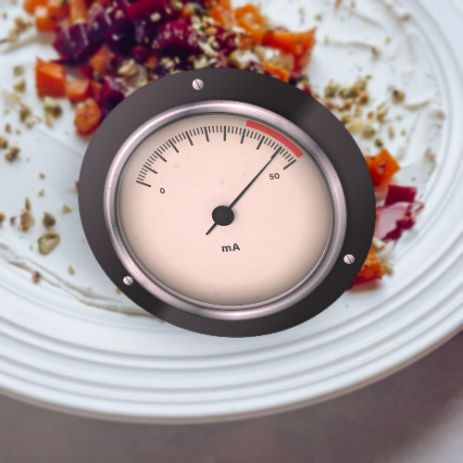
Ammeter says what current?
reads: 45 mA
